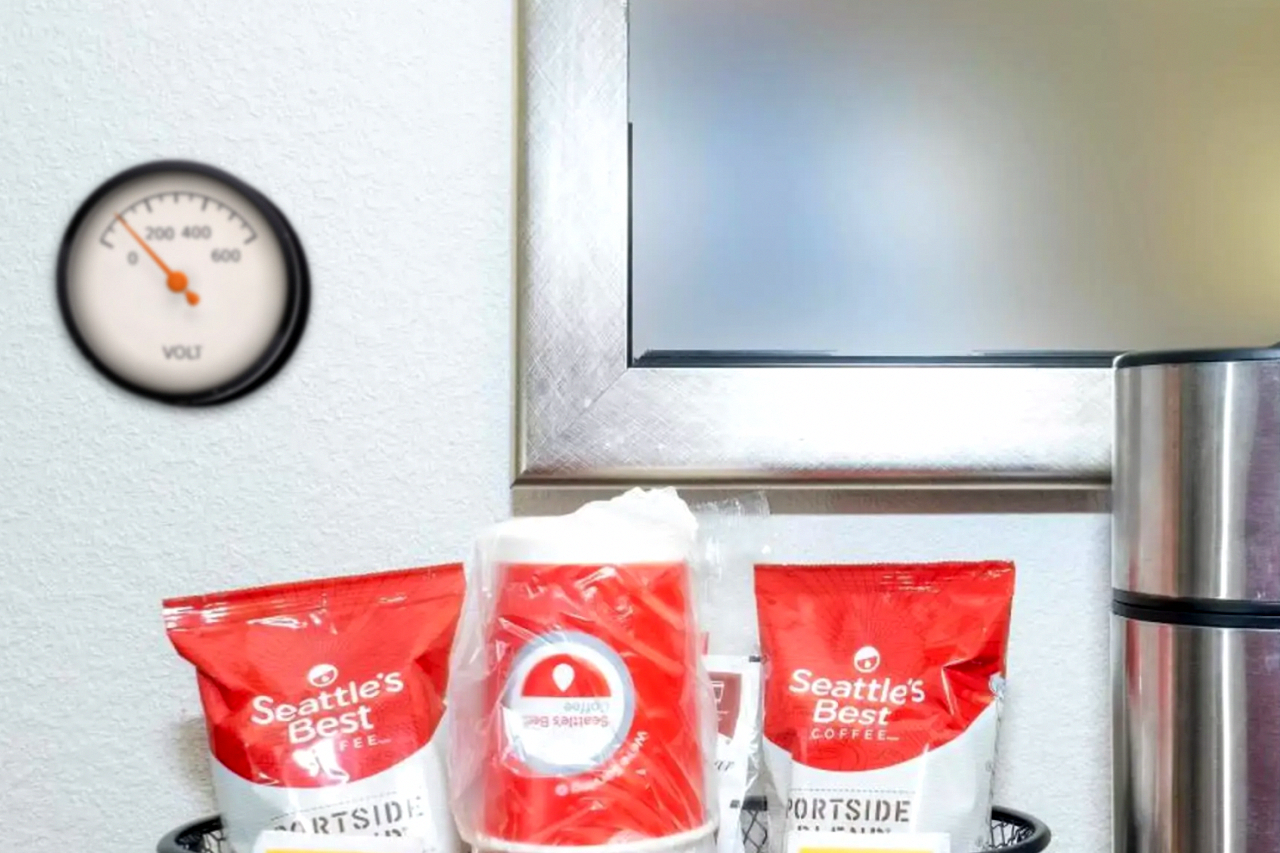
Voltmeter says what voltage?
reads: 100 V
